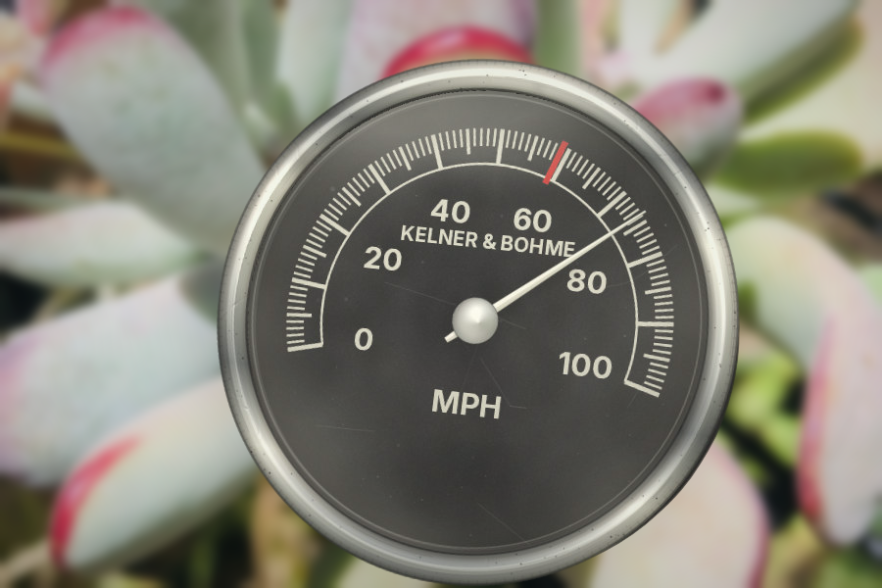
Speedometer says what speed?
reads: 74 mph
